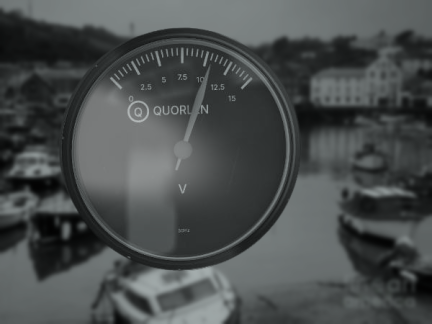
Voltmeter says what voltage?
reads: 10.5 V
